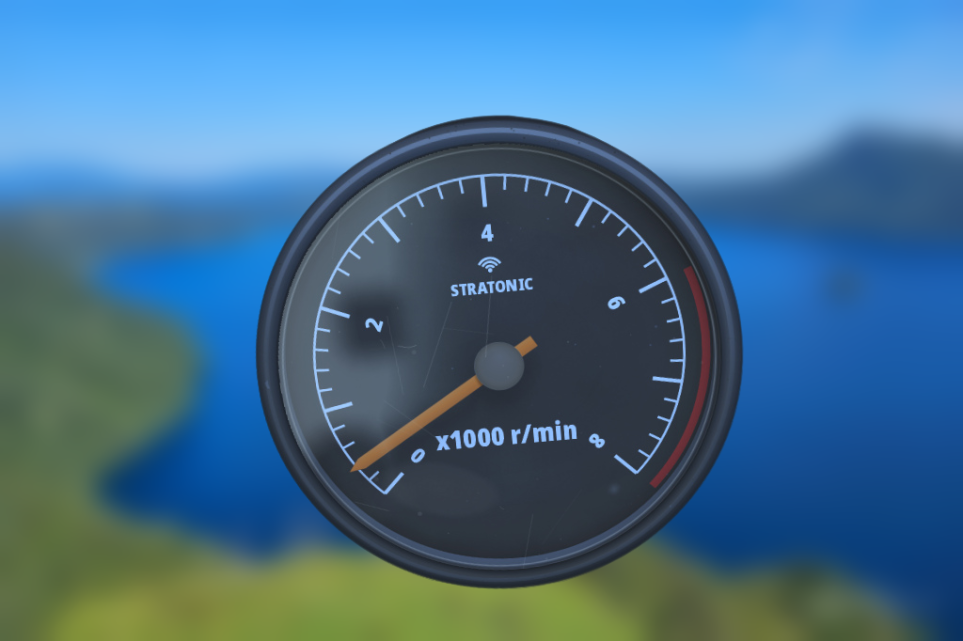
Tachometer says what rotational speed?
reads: 400 rpm
